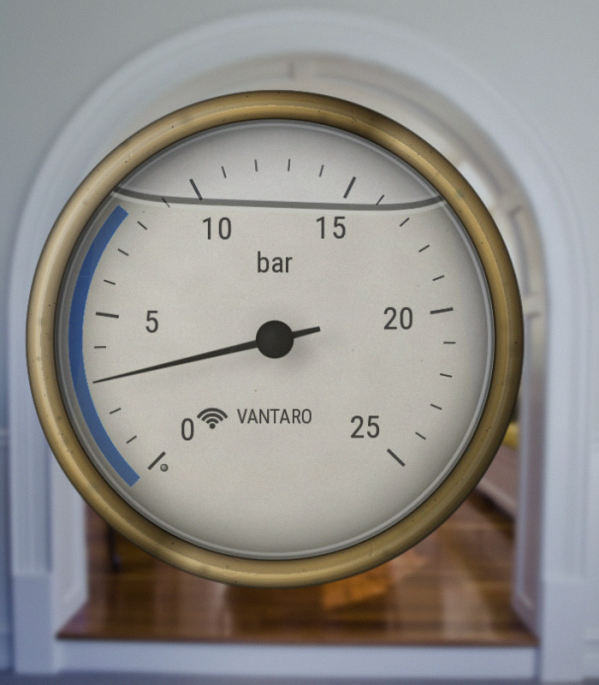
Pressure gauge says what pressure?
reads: 3 bar
